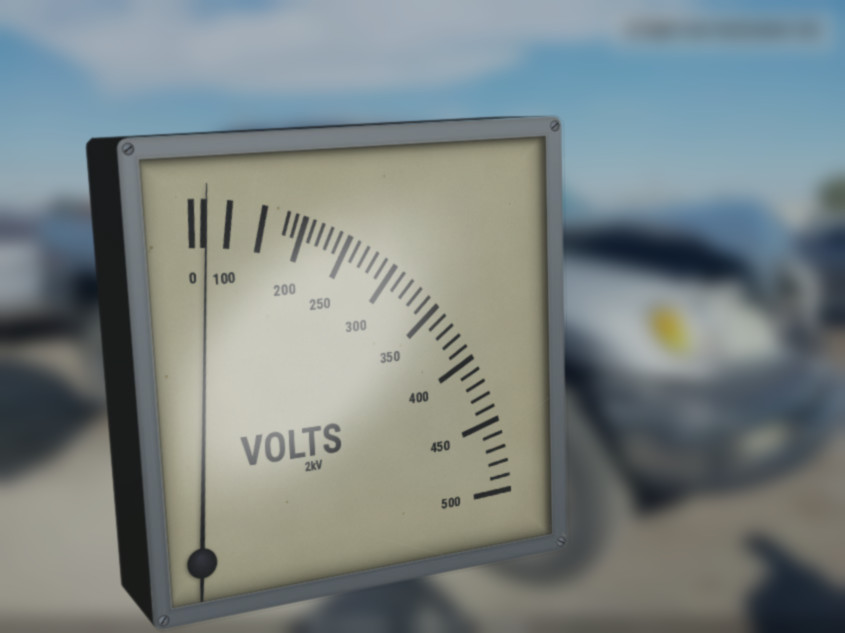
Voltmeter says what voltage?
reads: 50 V
